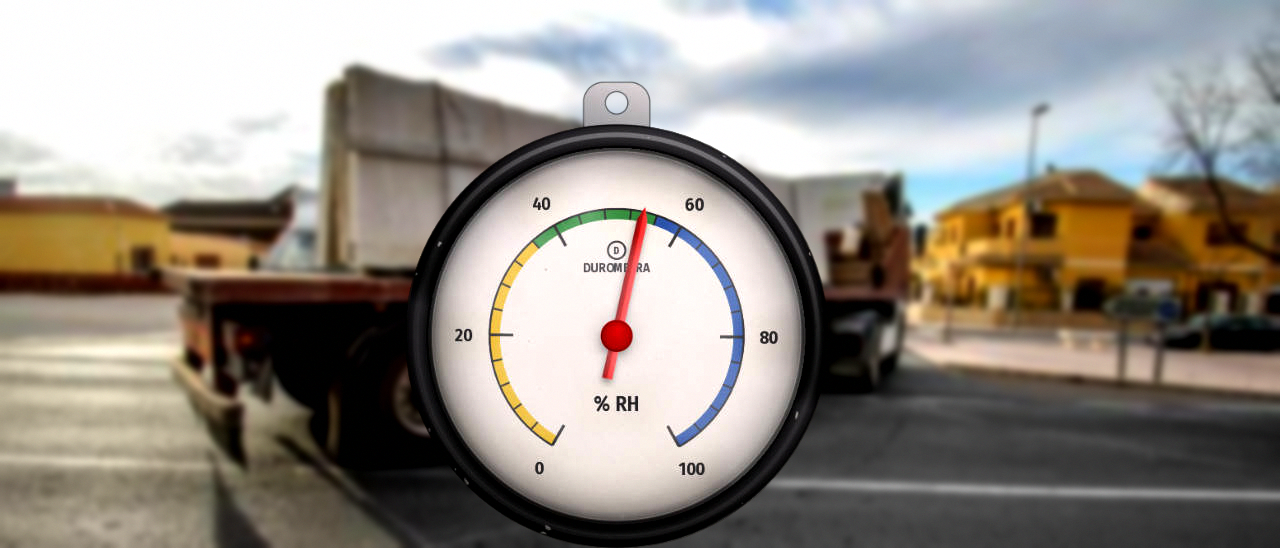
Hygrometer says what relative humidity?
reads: 54 %
